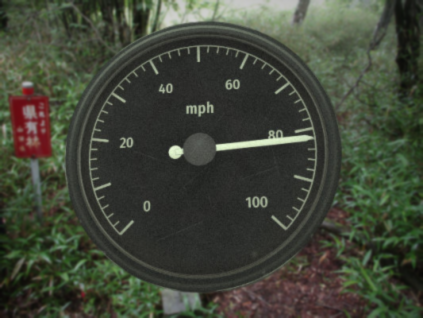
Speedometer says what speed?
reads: 82 mph
